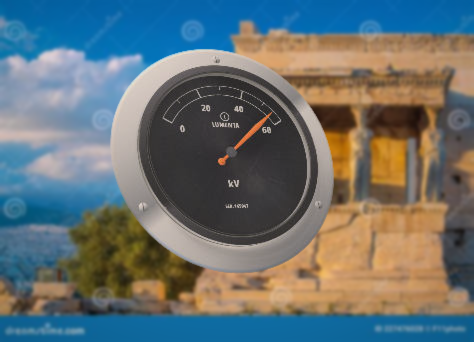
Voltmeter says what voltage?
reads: 55 kV
